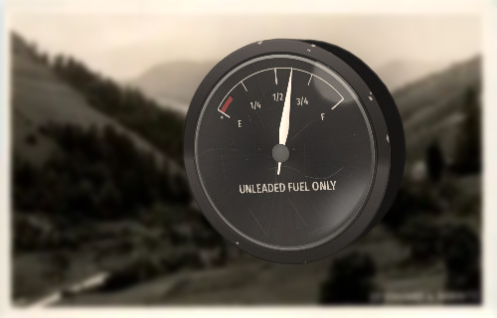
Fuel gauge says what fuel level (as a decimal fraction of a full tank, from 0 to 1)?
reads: 0.625
